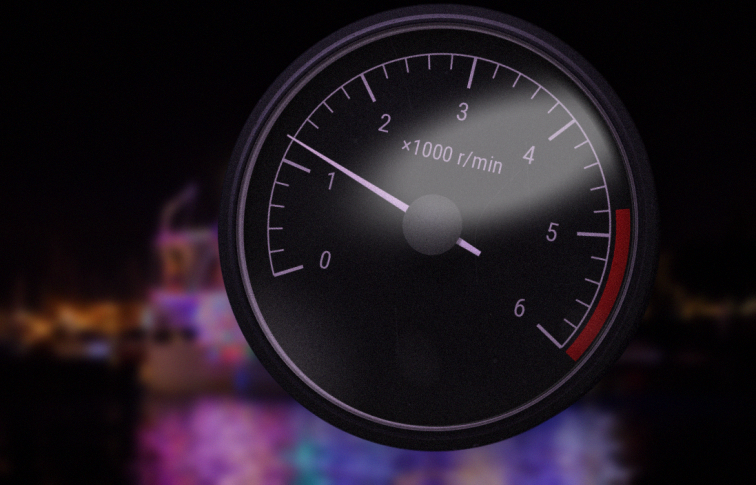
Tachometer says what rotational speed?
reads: 1200 rpm
